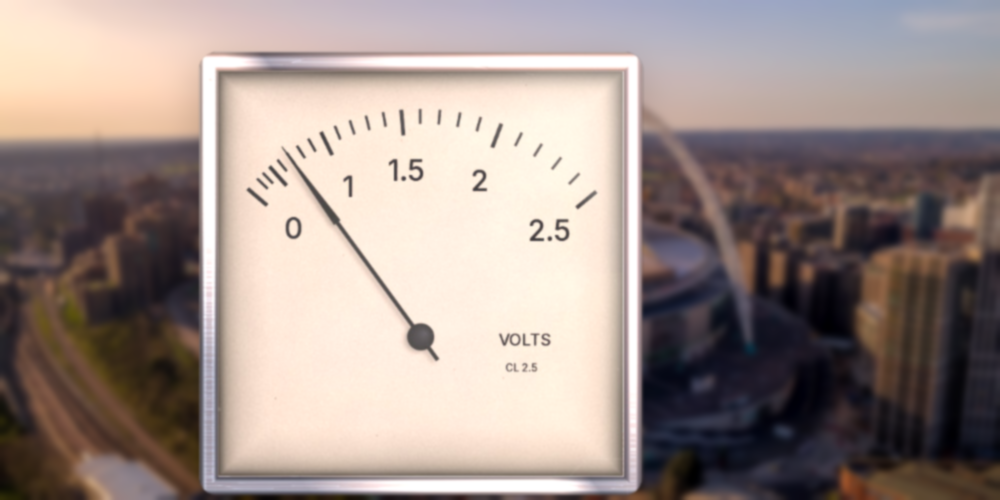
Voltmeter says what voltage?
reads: 0.7 V
